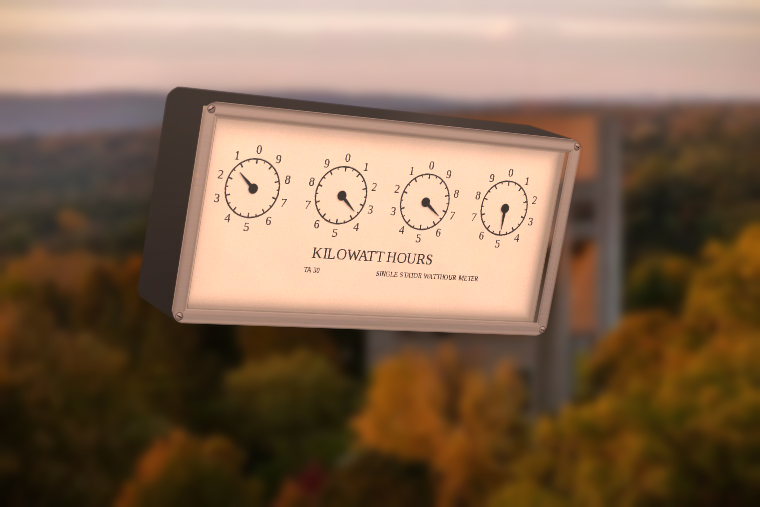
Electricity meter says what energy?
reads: 1365 kWh
